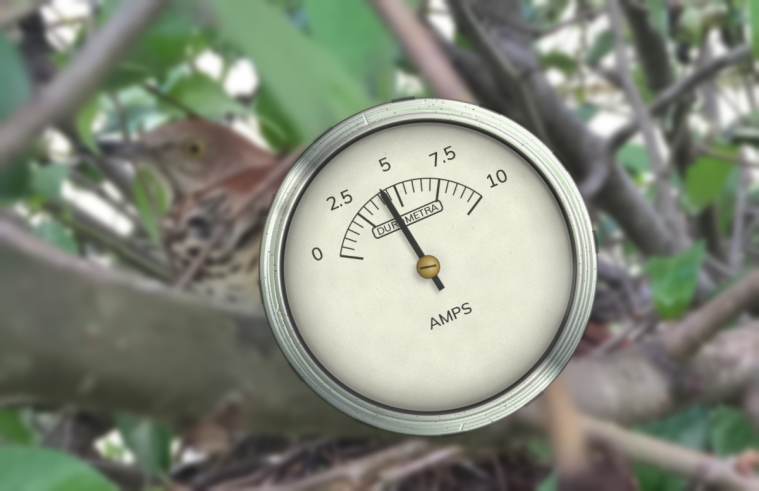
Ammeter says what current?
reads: 4.25 A
